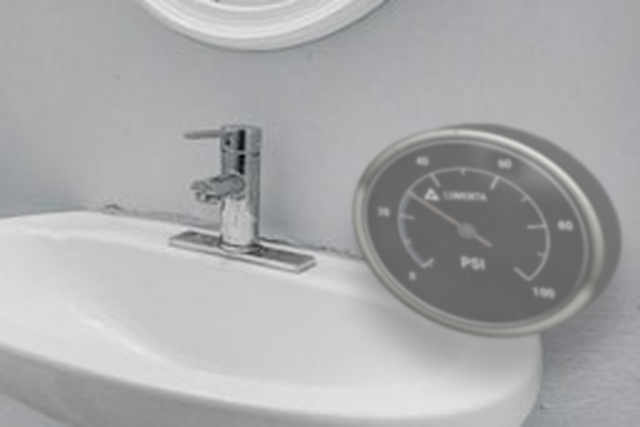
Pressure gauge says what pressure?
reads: 30 psi
